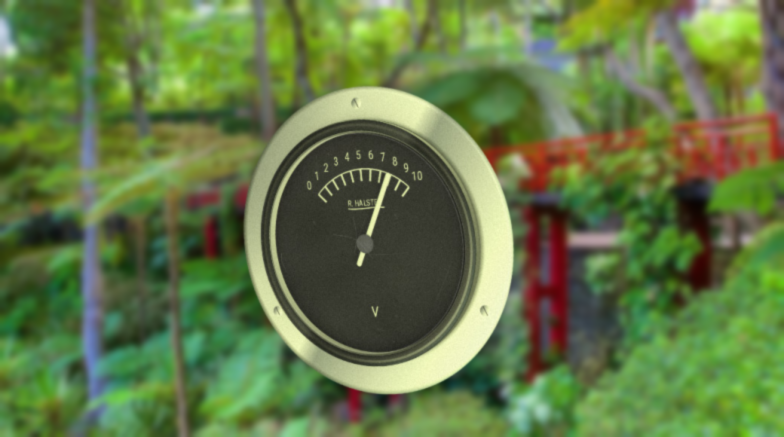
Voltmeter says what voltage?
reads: 8 V
